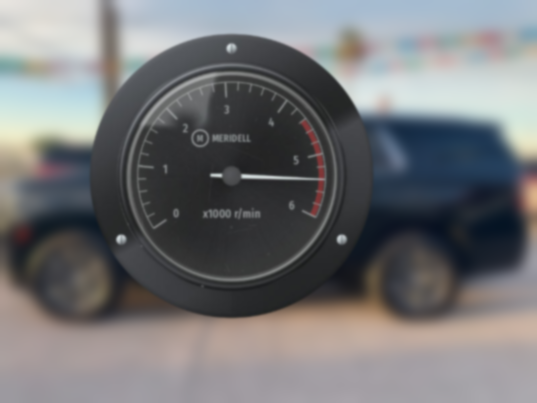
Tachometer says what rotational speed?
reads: 5400 rpm
